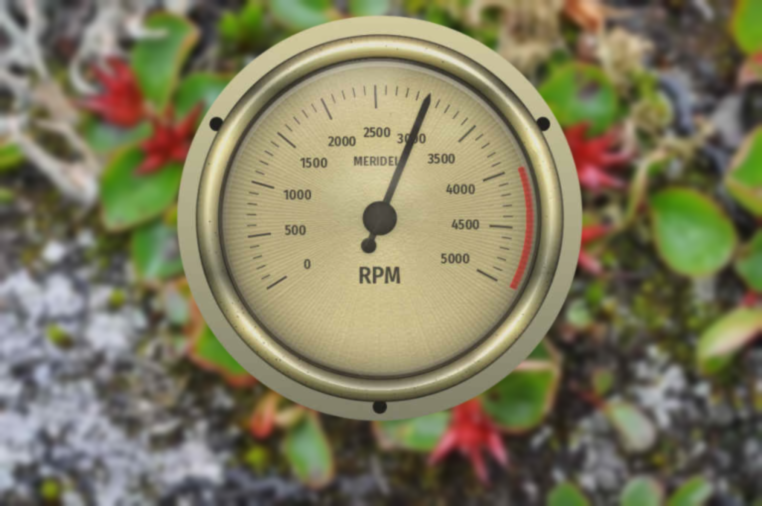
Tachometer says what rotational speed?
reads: 3000 rpm
